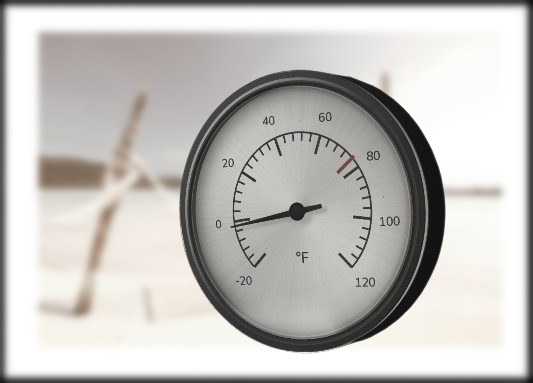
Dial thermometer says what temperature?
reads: -2 °F
